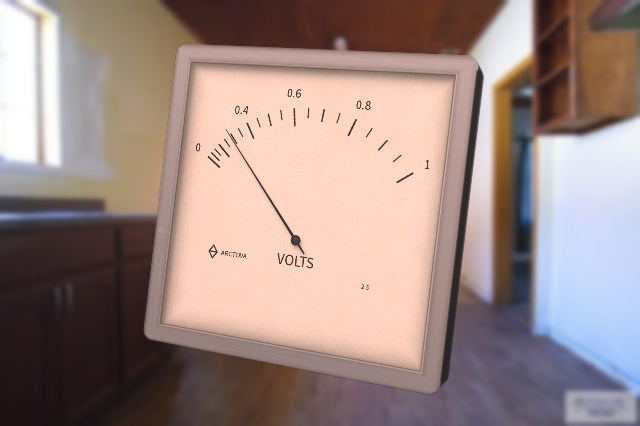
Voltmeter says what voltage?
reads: 0.3 V
